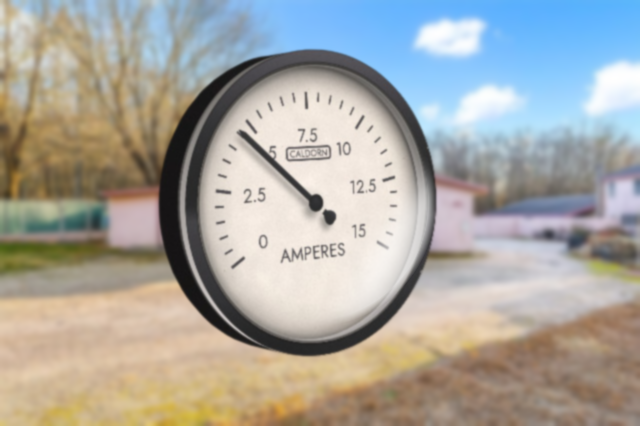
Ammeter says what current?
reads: 4.5 A
